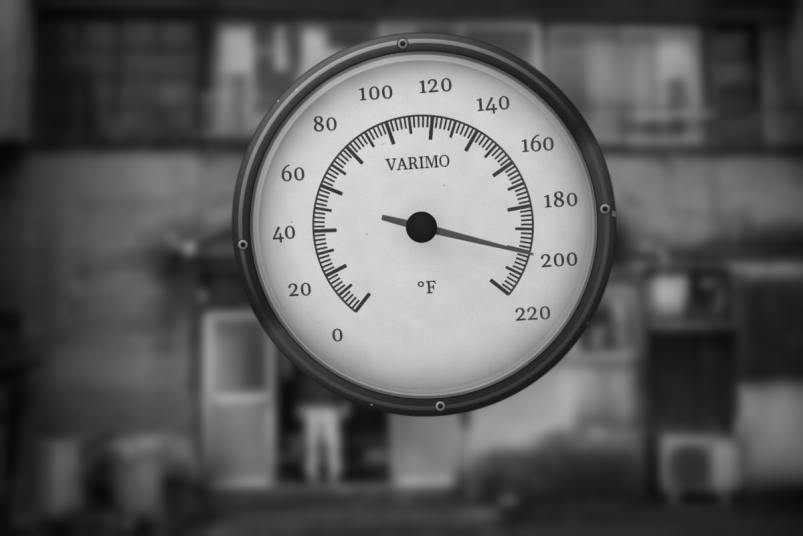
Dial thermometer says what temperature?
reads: 200 °F
